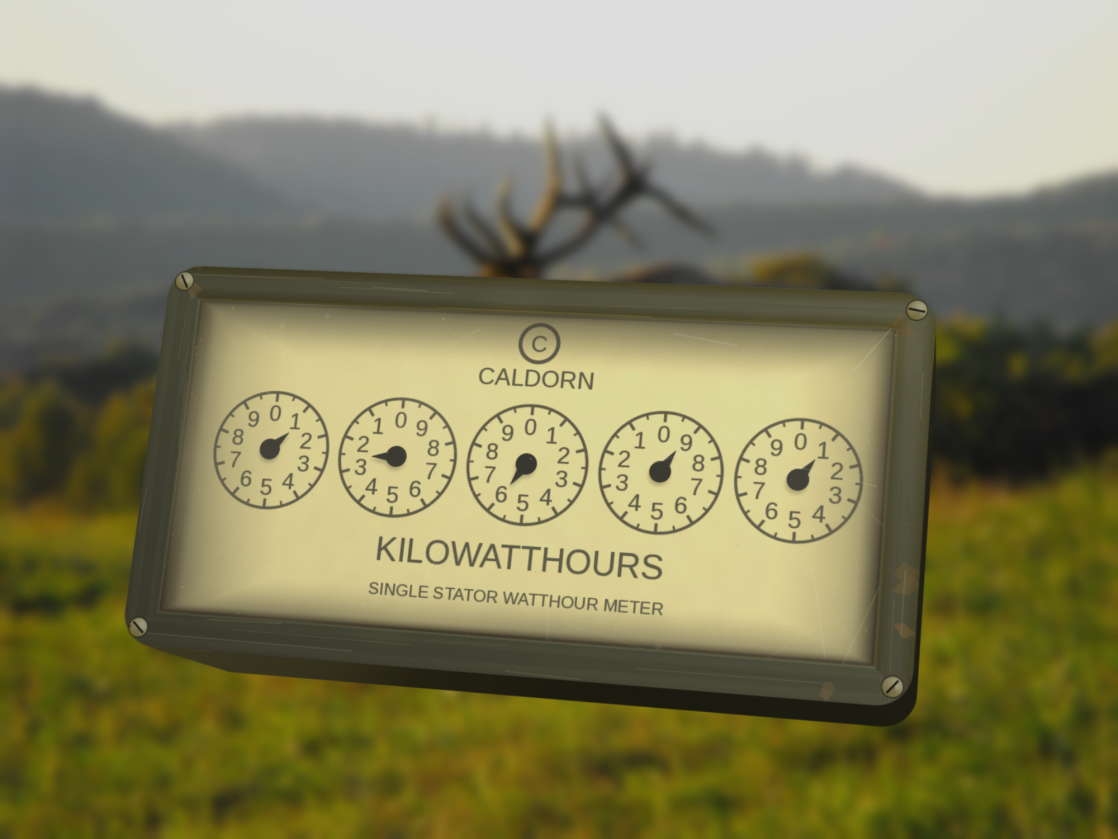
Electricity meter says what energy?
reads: 12591 kWh
